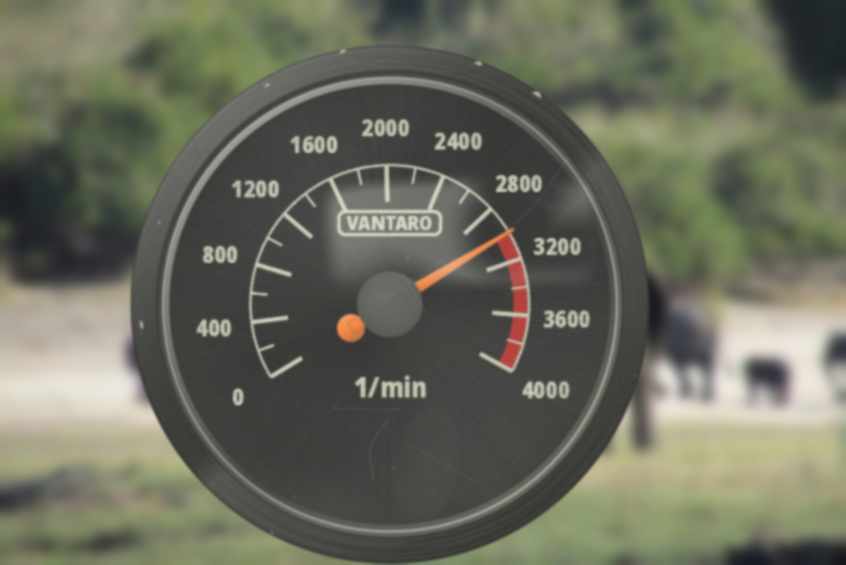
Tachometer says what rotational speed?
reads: 3000 rpm
